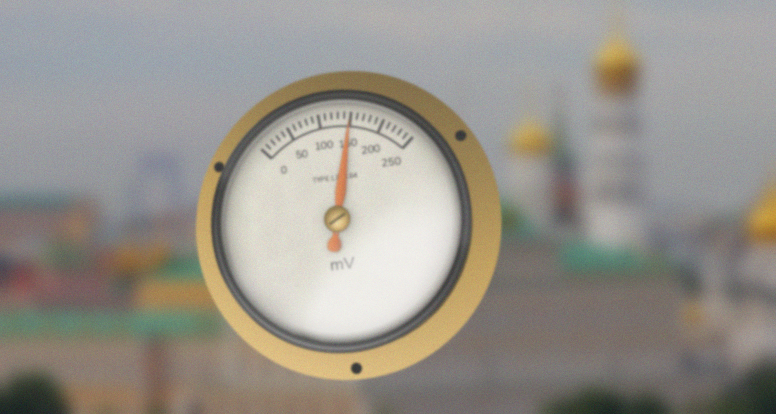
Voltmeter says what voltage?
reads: 150 mV
